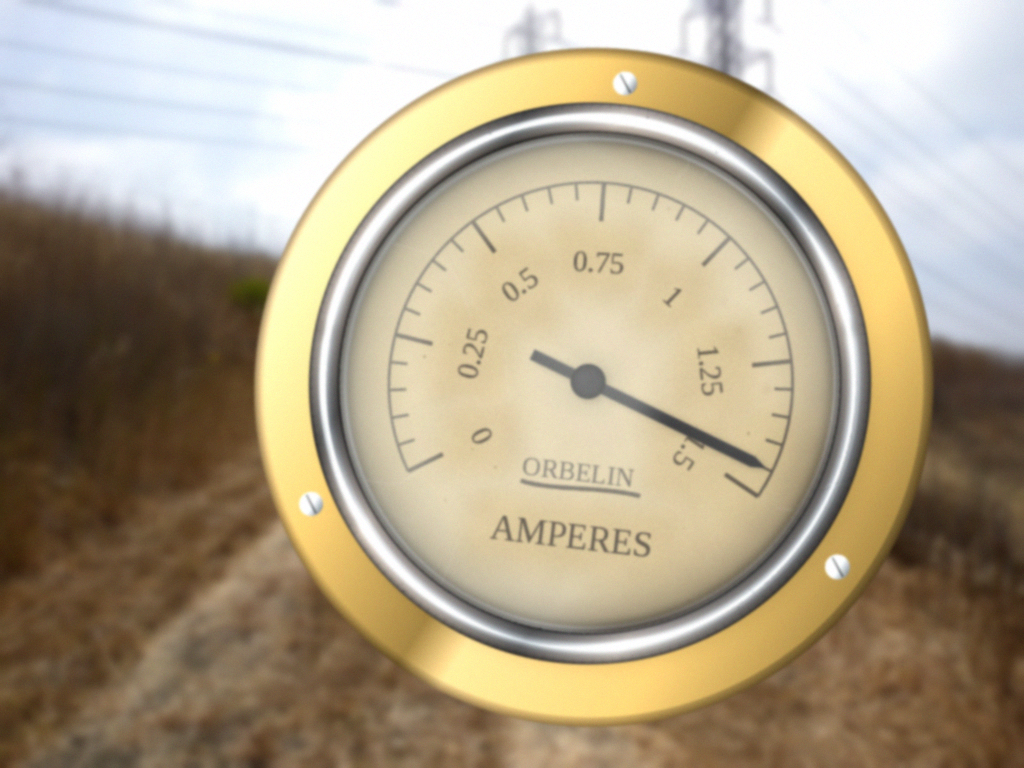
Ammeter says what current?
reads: 1.45 A
